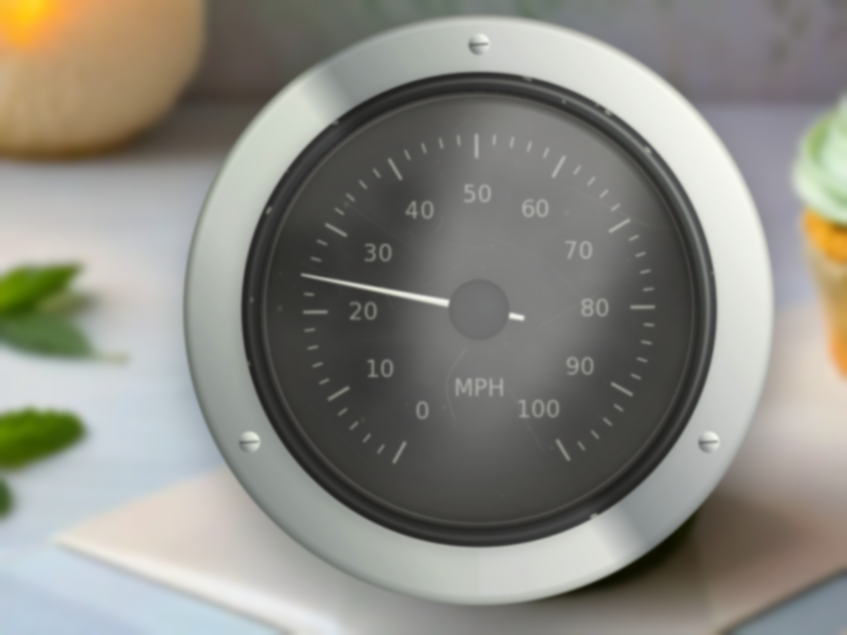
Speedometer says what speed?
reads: 24 mph
